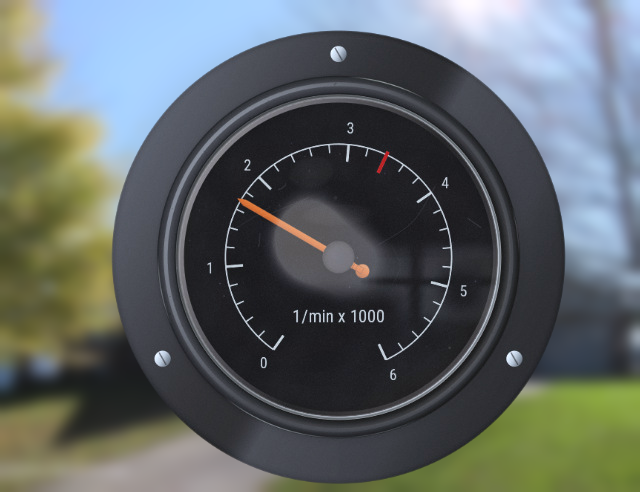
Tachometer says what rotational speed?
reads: 1700 rpm
